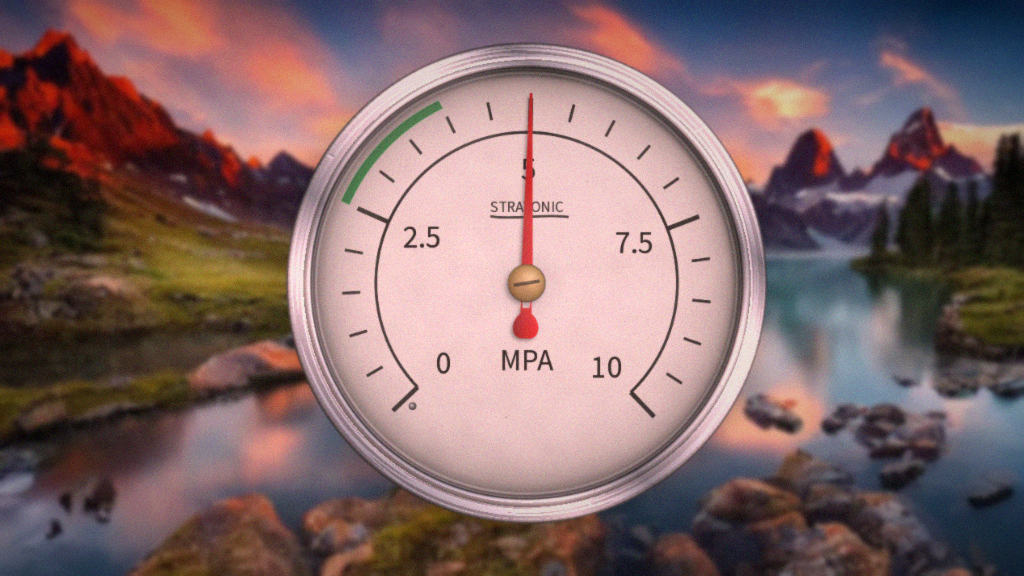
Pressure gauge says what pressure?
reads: 5 MPa
